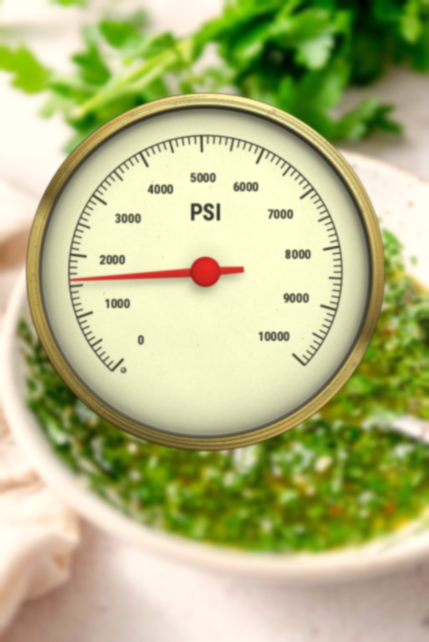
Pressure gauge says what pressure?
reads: 1600 psi
